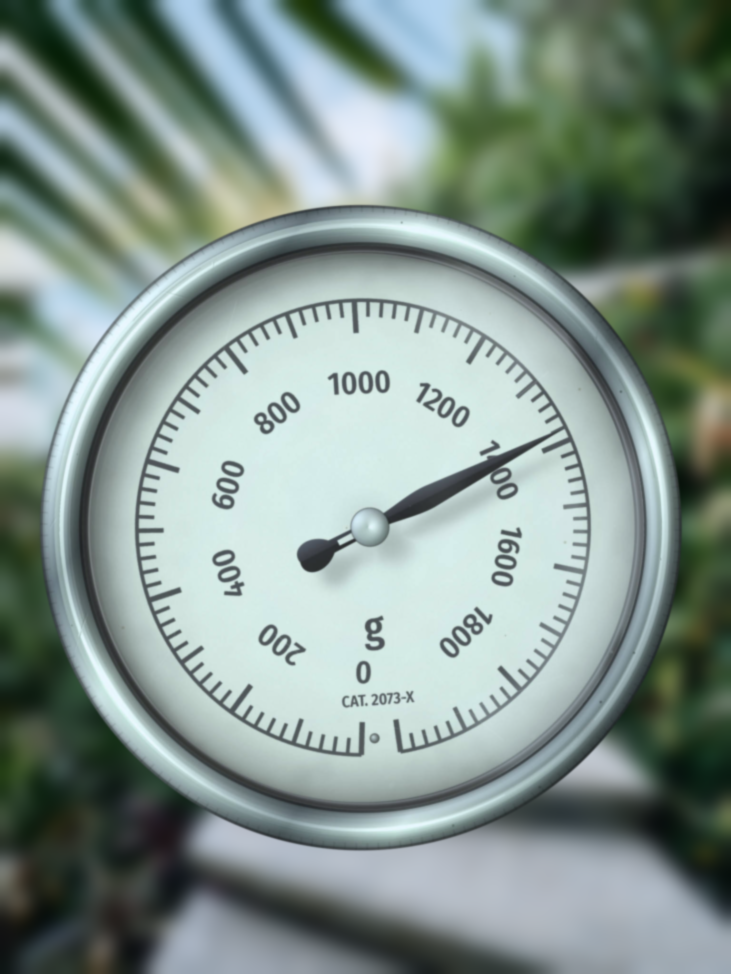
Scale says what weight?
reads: 1380 g
